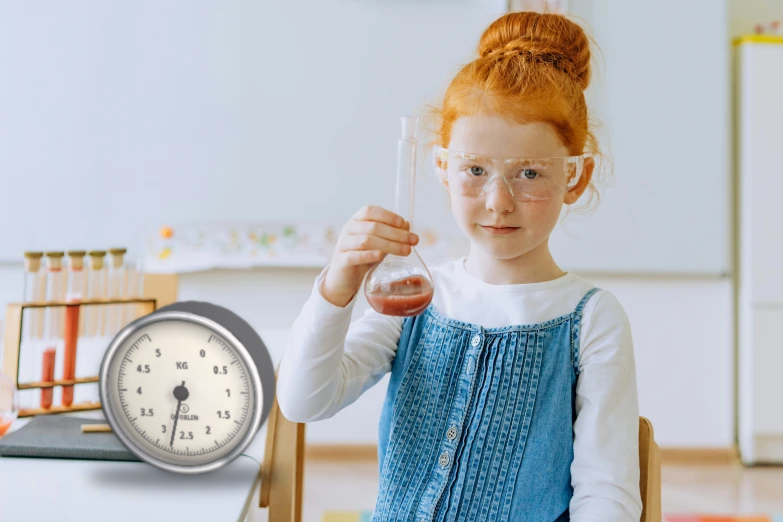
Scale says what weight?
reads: 2.75 kg
